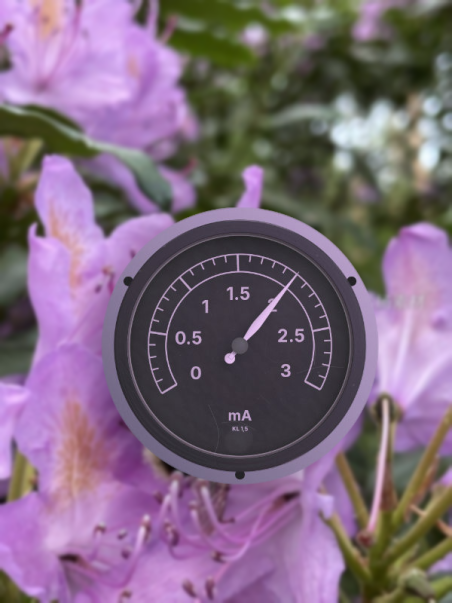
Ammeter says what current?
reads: 2 mA
